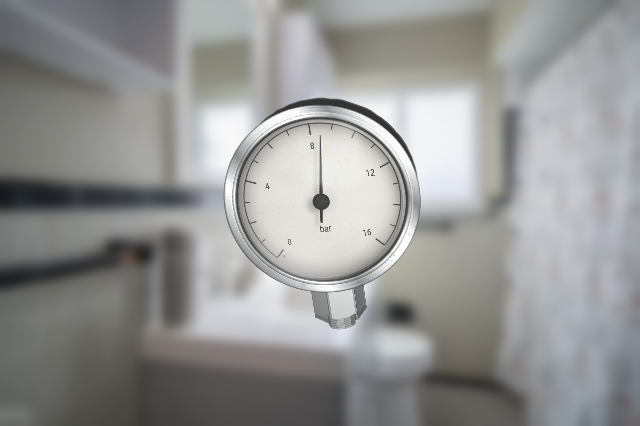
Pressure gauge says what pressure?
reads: 8.5 bar
